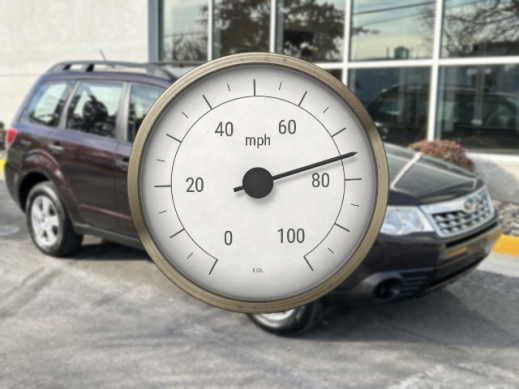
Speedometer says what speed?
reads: 75 mph
